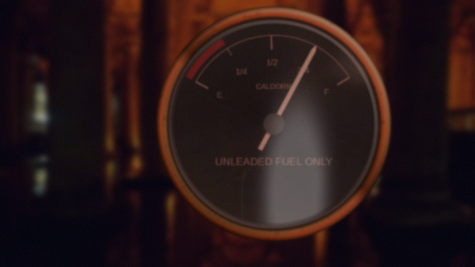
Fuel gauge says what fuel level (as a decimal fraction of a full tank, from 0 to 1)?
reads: 0.75
